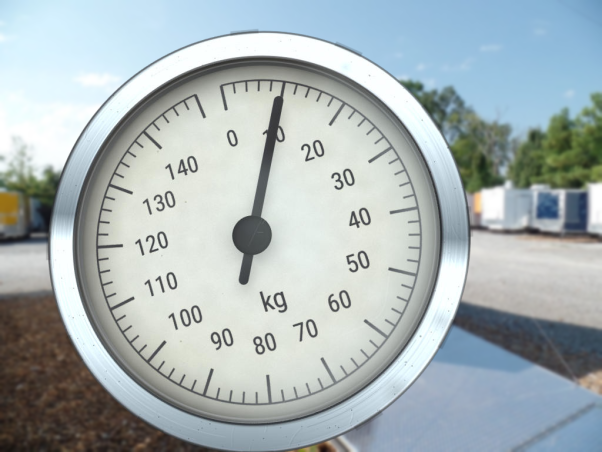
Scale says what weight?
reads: 10 kg
